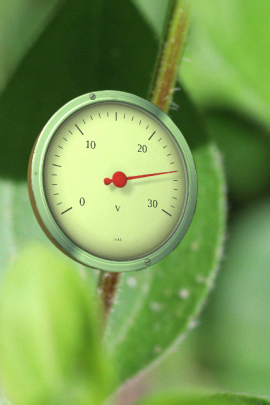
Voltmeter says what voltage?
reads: 25 V
